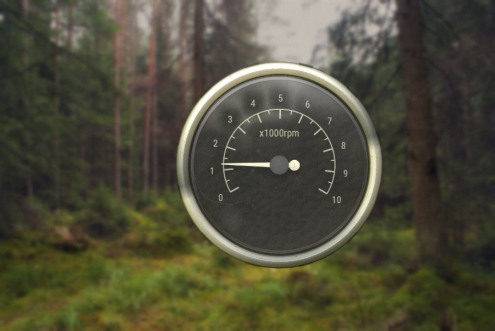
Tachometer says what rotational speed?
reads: 1250 rpm
